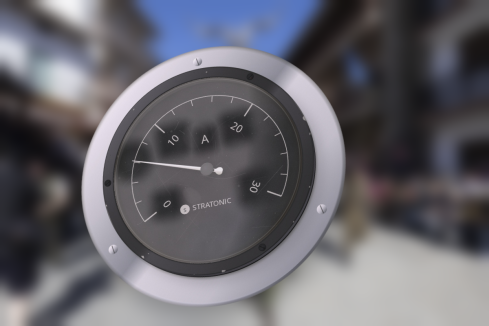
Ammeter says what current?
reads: 6 A
